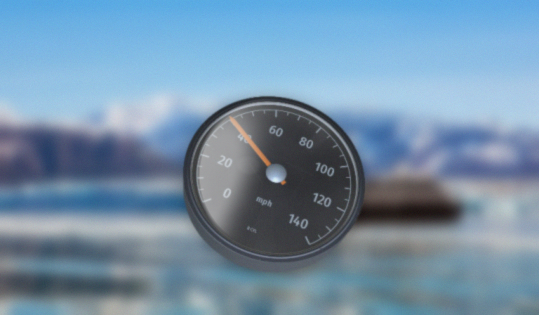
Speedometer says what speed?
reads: 40 mph
